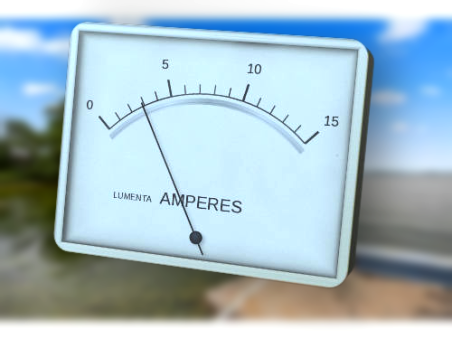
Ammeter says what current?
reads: 3 A
